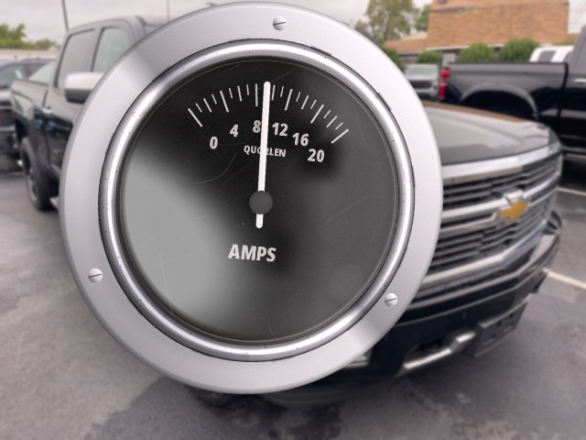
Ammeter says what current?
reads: 9 A
